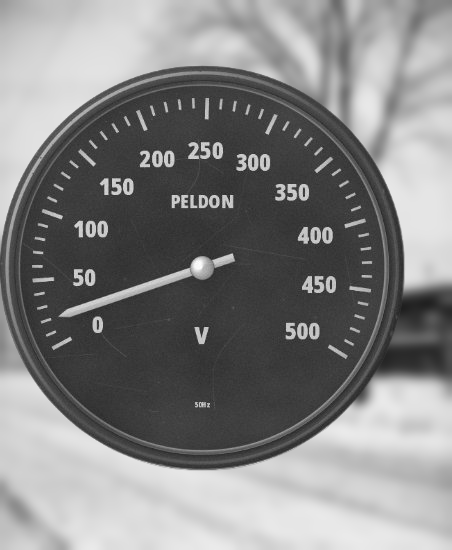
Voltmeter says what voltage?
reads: 20 V
